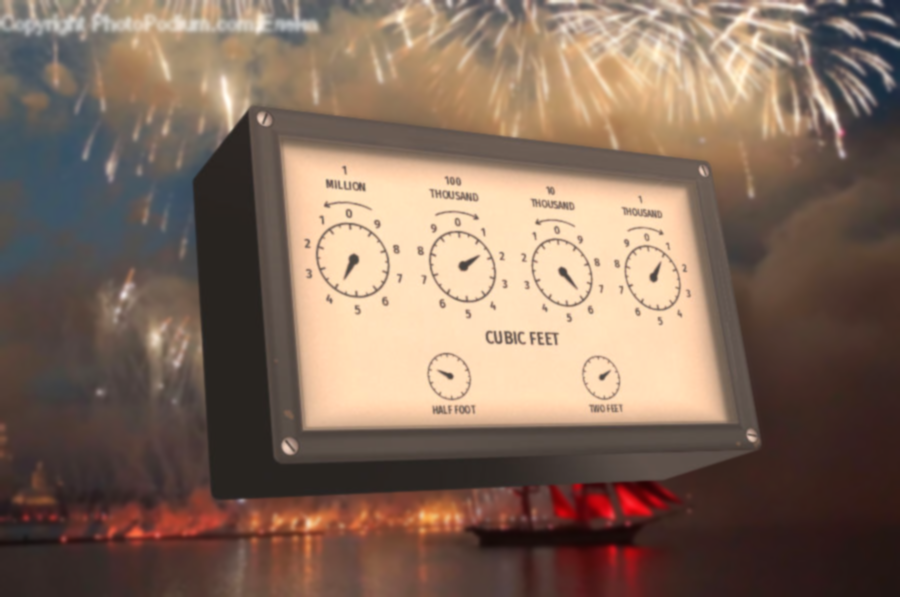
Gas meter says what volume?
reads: 416100 ft³
